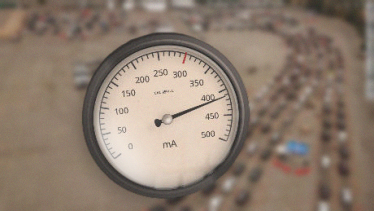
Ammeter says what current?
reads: 410 mA
